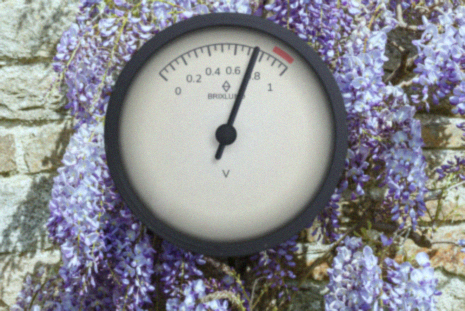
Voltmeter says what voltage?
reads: 0.75 V
